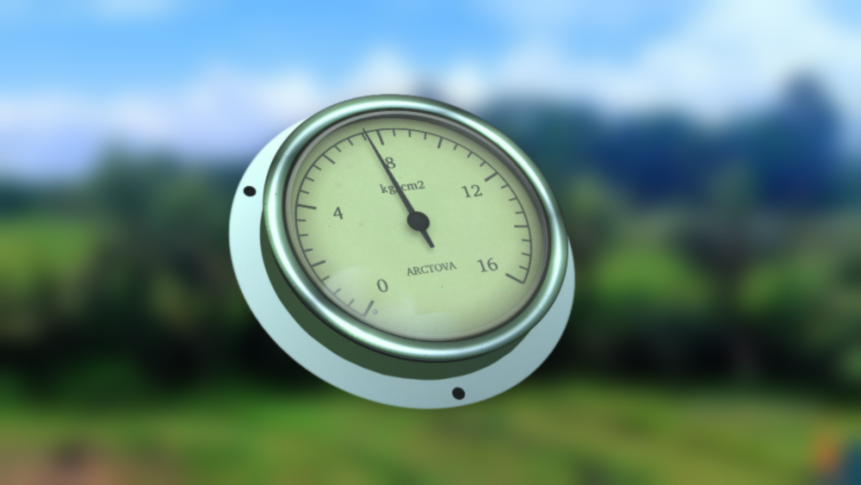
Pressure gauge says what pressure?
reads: 7.5 kg/cm²
